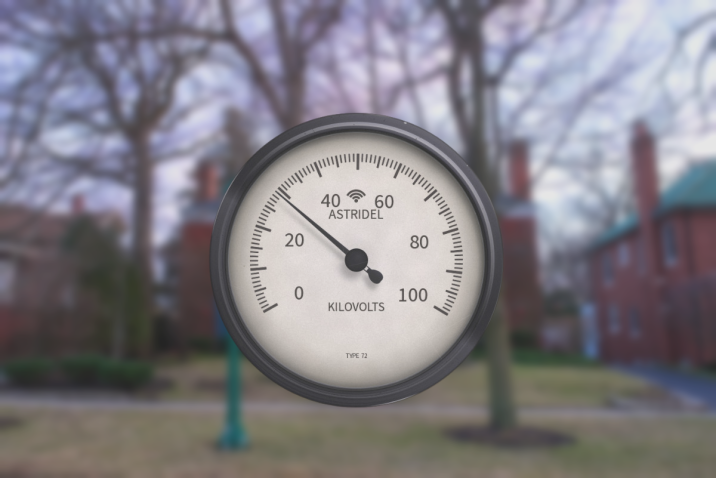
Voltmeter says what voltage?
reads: 29 kV
